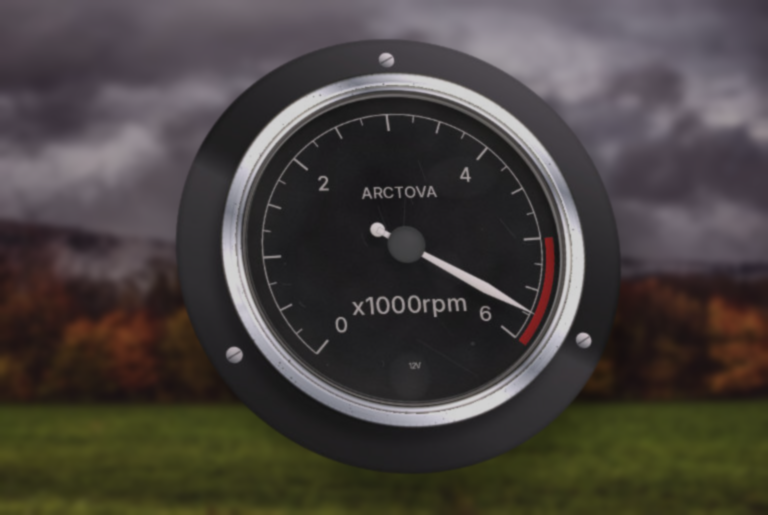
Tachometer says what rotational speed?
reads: 5750 rpm
